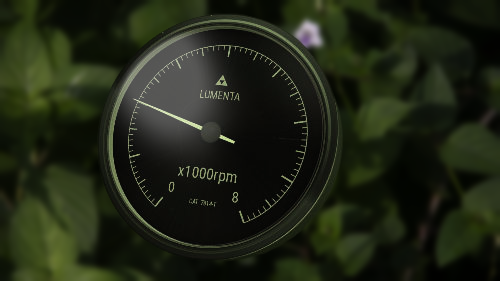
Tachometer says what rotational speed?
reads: 2000 rpm
